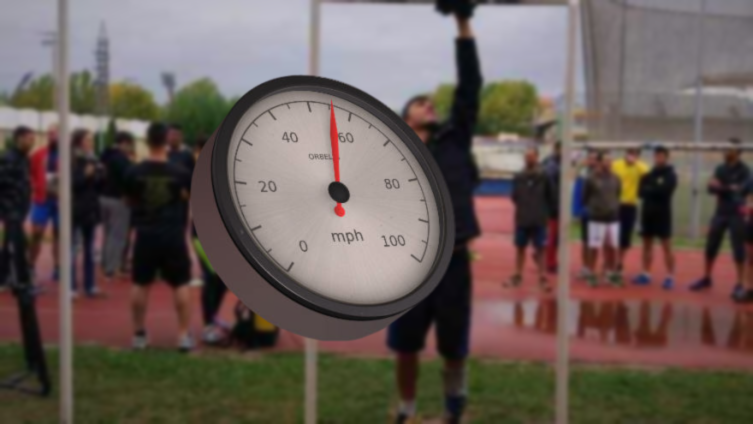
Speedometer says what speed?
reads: 55 mph
